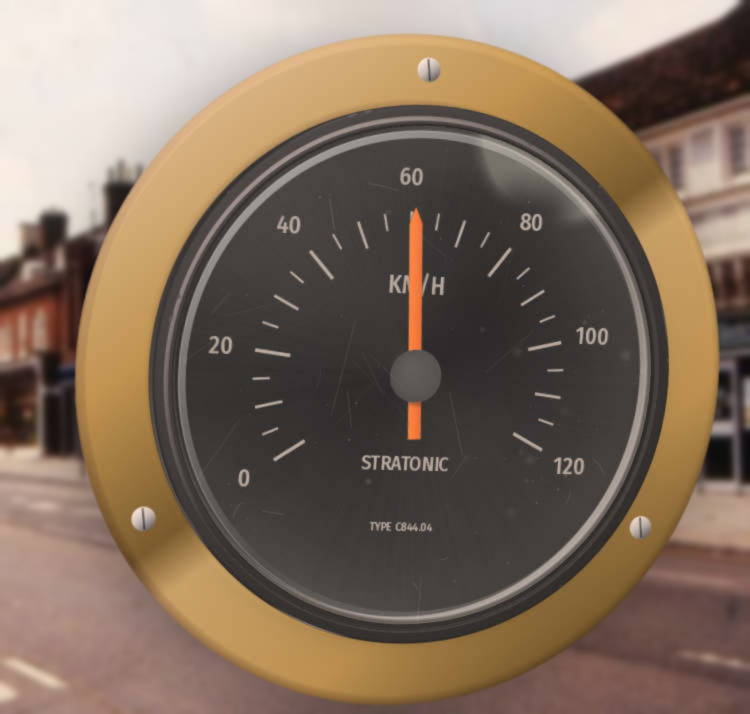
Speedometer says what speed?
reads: 60 km/h
